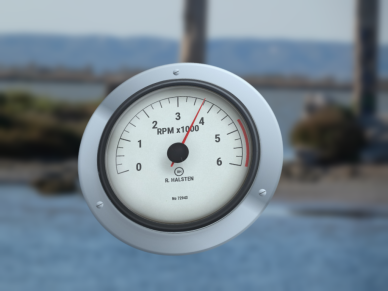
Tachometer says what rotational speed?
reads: 3750 rpm
